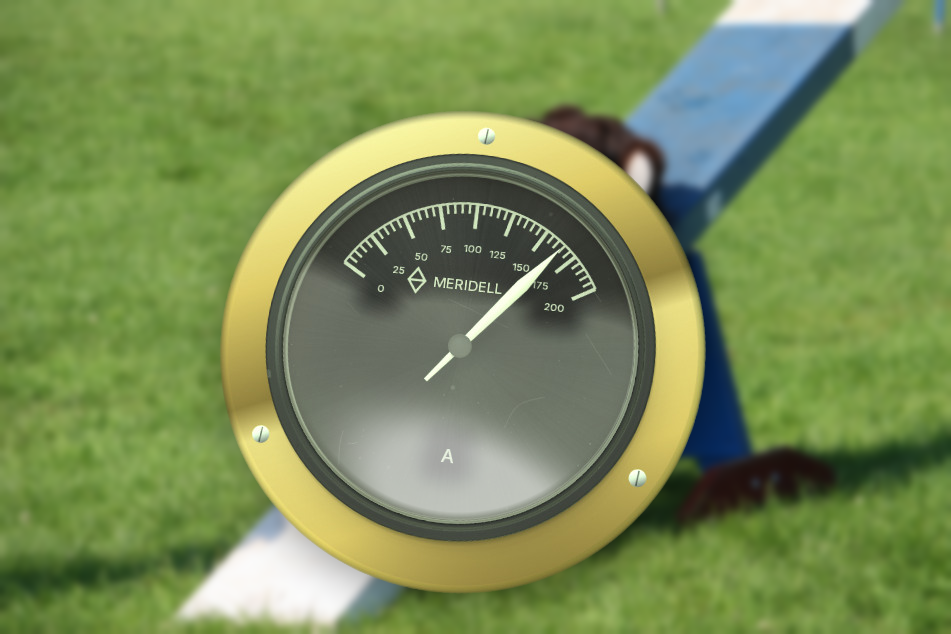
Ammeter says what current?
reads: 165 A
